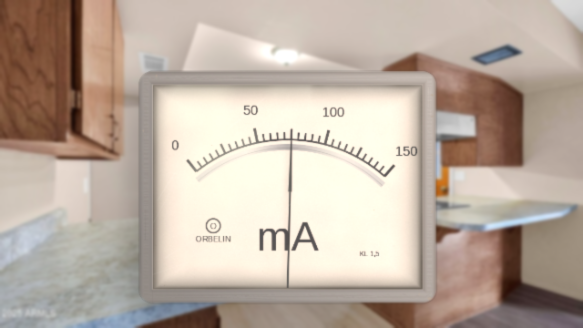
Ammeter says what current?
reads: 75 mA
